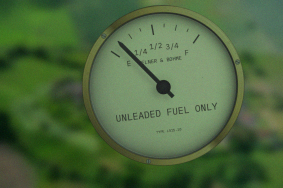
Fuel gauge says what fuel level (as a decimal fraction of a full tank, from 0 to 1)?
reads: 0.125
